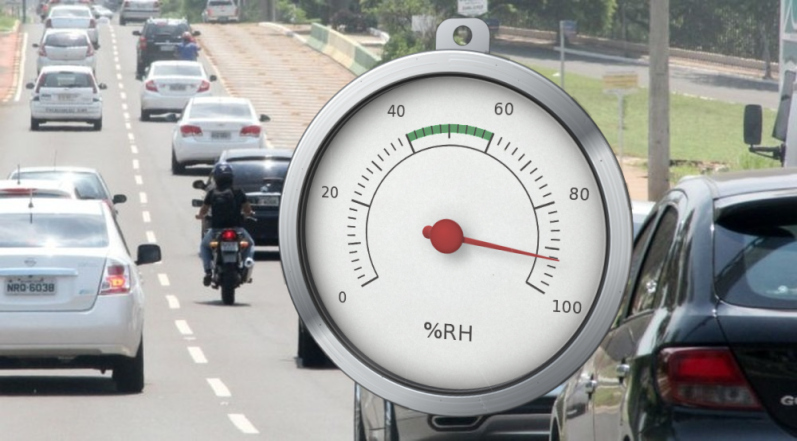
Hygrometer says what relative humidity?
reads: 92 %
